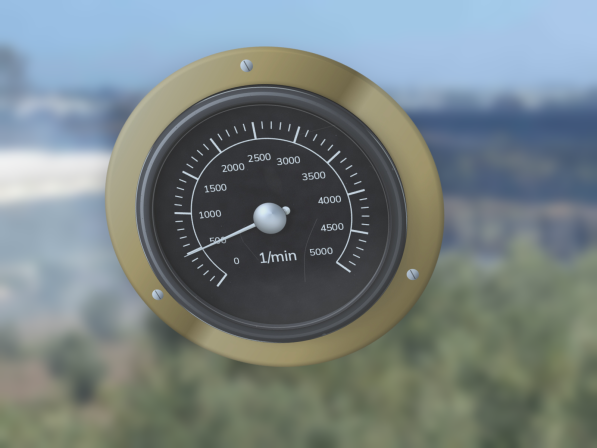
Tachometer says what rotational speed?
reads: 500 rpm
